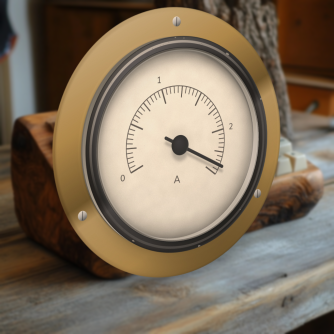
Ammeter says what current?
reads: 2.4 A
